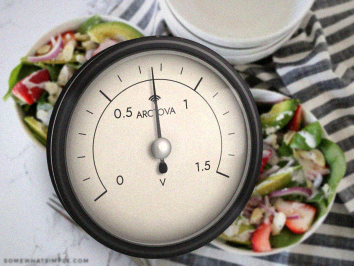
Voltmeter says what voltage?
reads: 0.75 V
